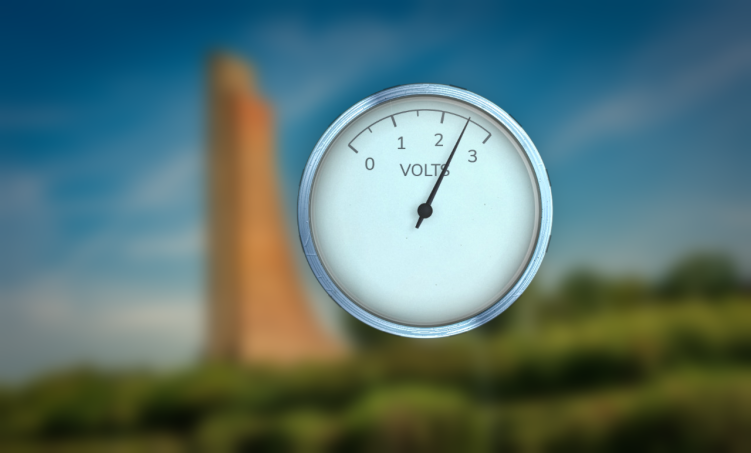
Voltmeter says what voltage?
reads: 2.5 V
